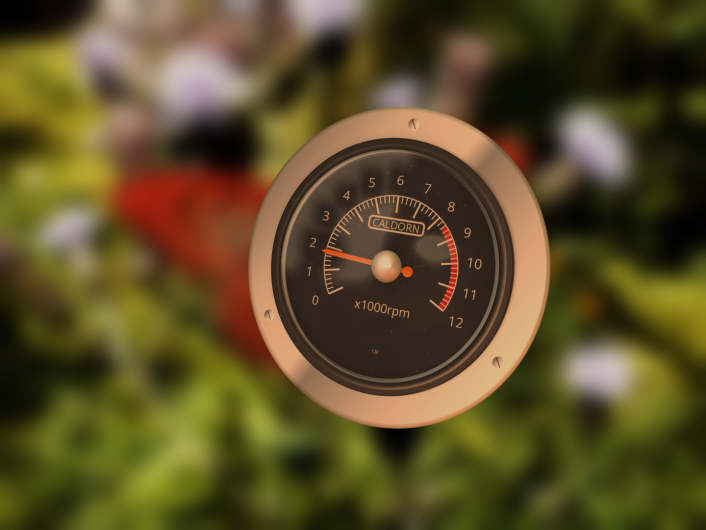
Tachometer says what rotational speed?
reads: 1800 rpm
